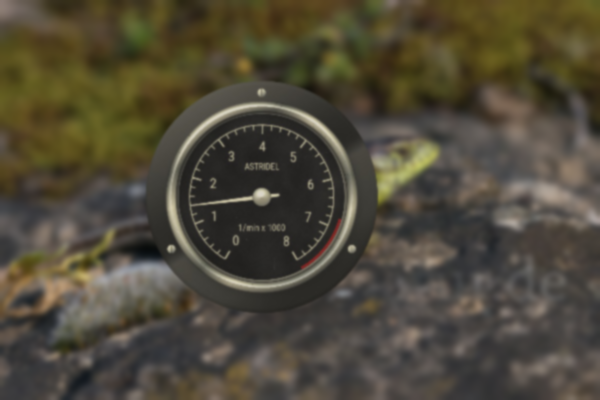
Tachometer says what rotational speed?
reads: 1400 rpm
